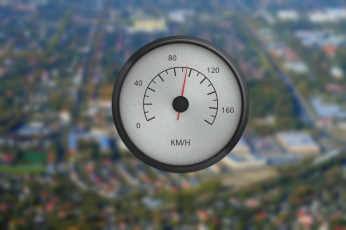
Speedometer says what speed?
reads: 95 km/h
